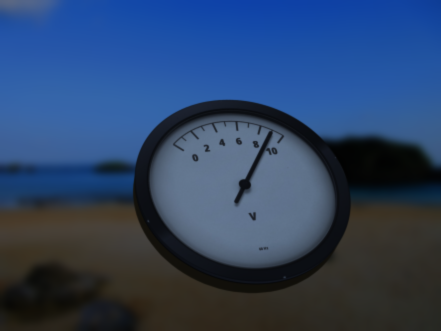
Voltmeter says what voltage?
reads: 9 V
